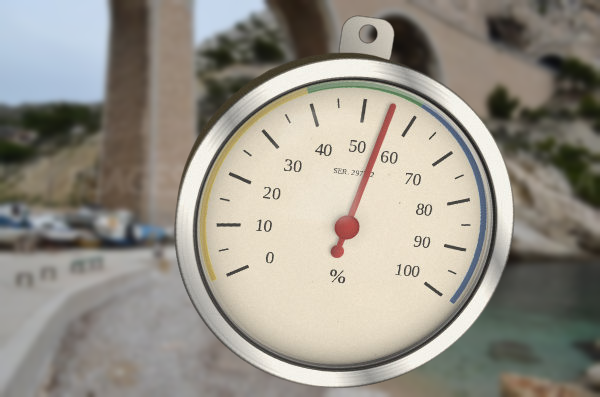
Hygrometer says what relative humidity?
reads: 55 %
